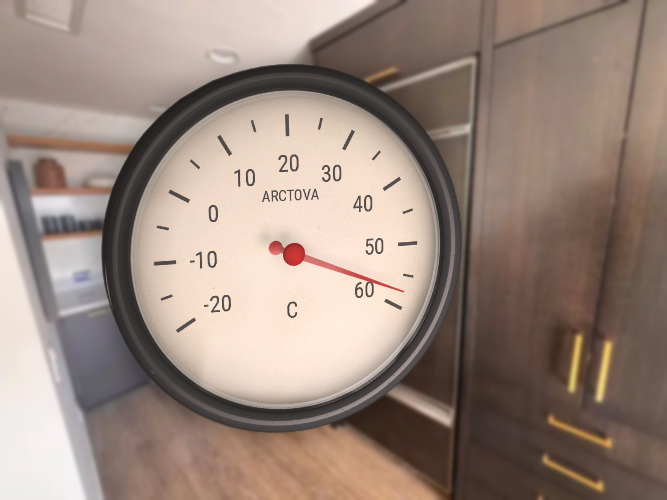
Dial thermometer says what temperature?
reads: 57.5 °C
